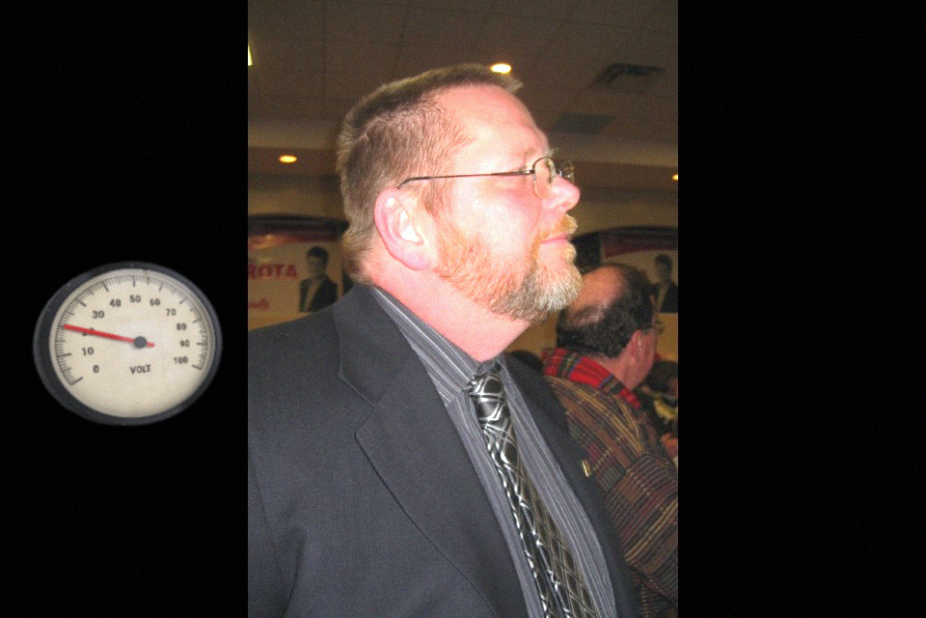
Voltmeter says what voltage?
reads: 20 V
